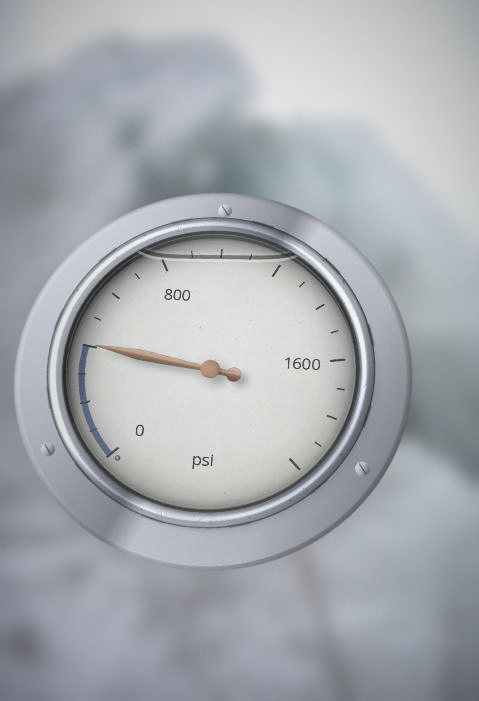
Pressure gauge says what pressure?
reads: 400 psi
